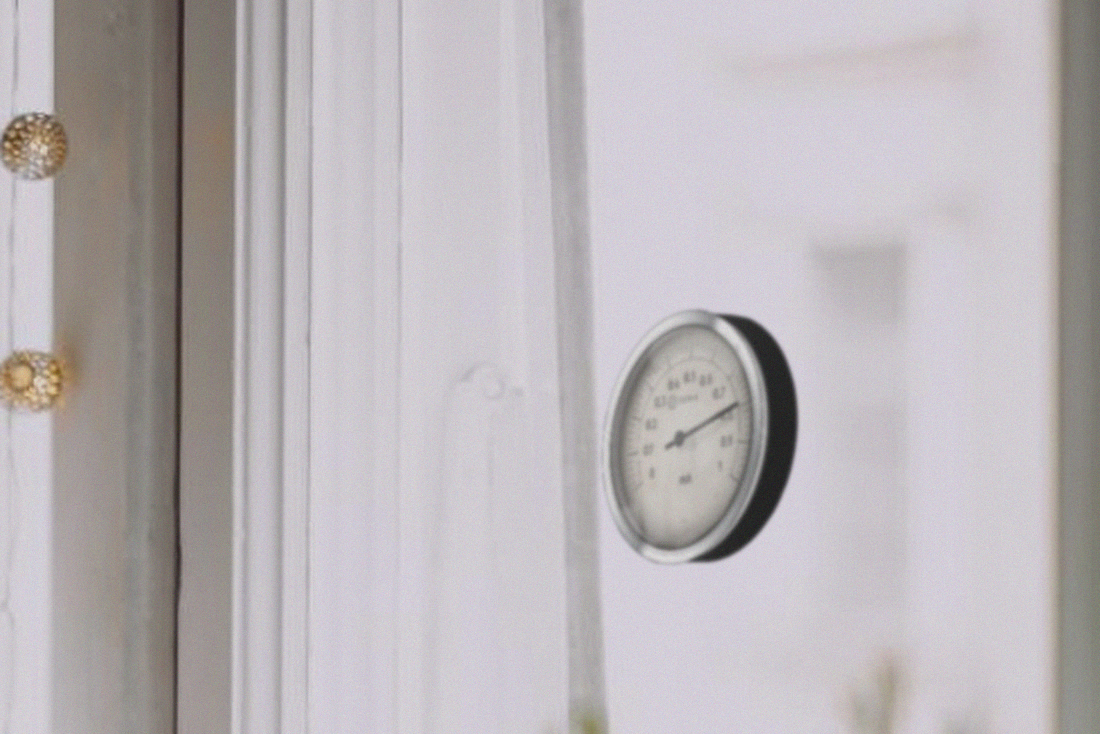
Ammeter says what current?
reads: 0.8 mA
